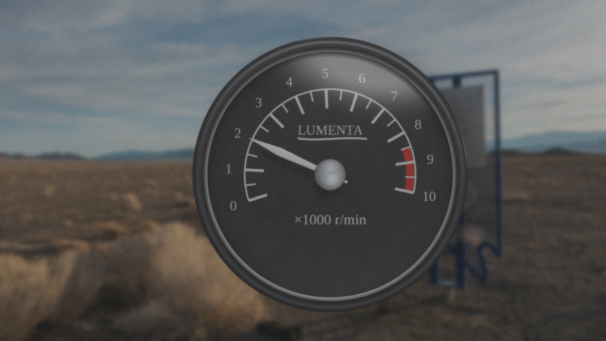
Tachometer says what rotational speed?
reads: 2000 rpm
